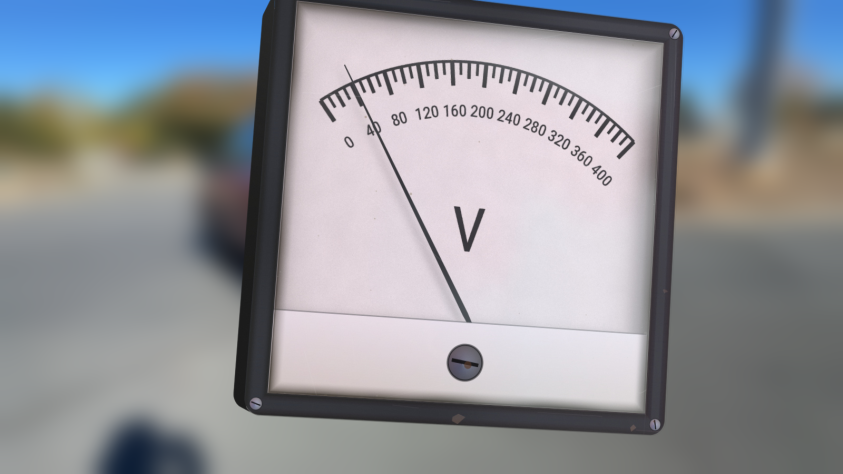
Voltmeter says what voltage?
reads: 40 V
